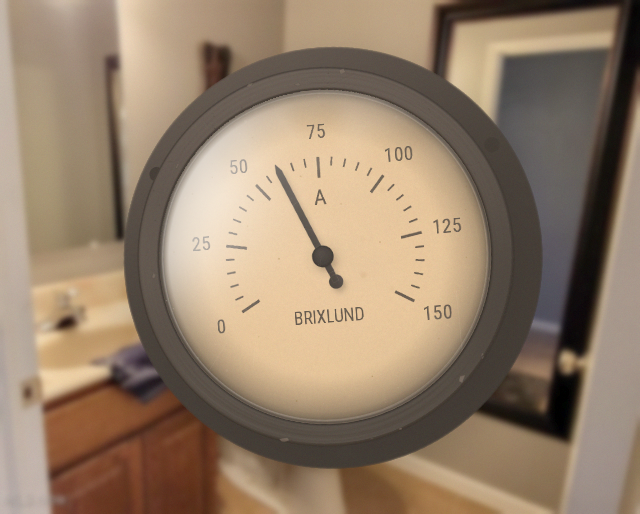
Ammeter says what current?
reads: 60 A
